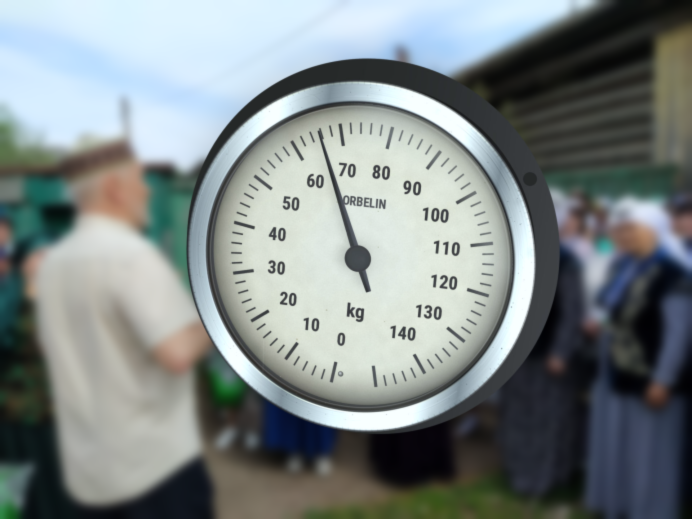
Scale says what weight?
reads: 66 kg
